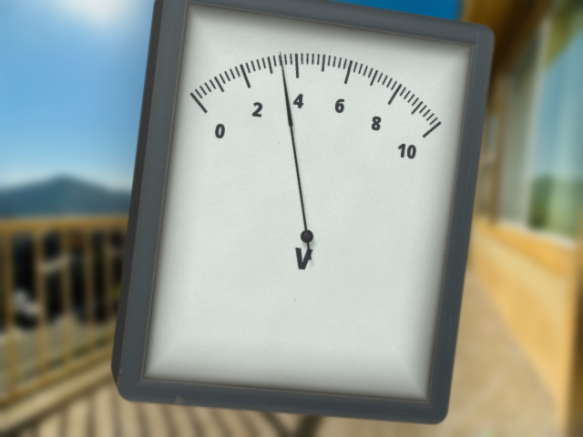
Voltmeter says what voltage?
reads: 3.4 V
